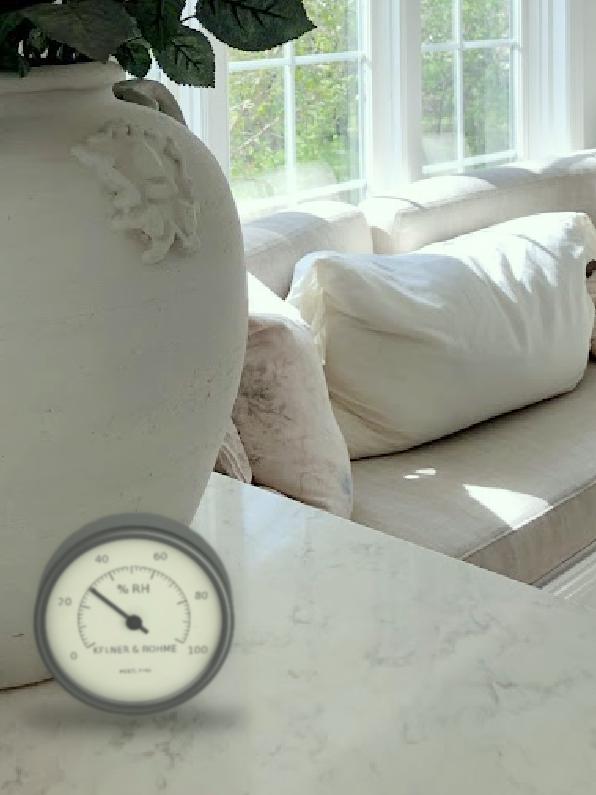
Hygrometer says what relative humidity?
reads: 30 %
